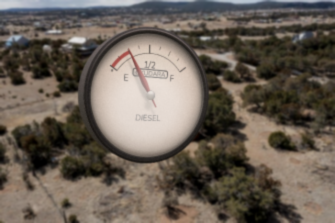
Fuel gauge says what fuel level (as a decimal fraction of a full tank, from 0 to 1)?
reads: 0.25
